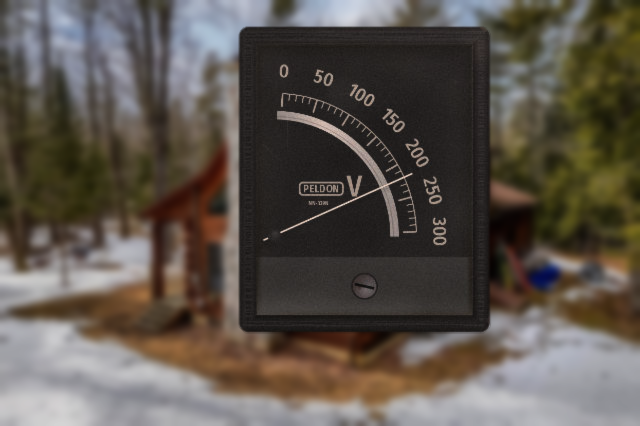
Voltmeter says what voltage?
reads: 220 V
